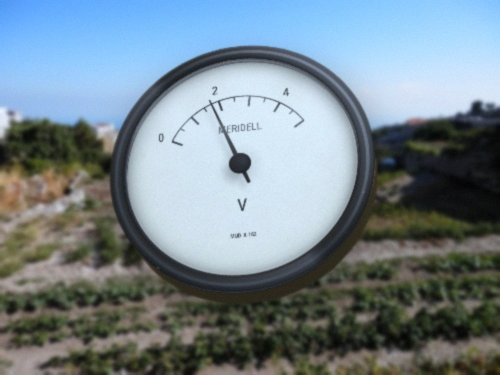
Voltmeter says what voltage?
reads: 1.75 V
